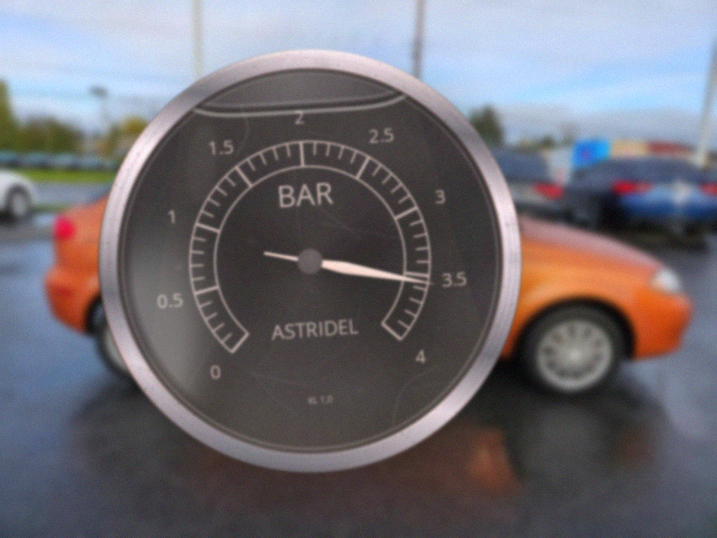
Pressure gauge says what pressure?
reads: 3.55 bar
